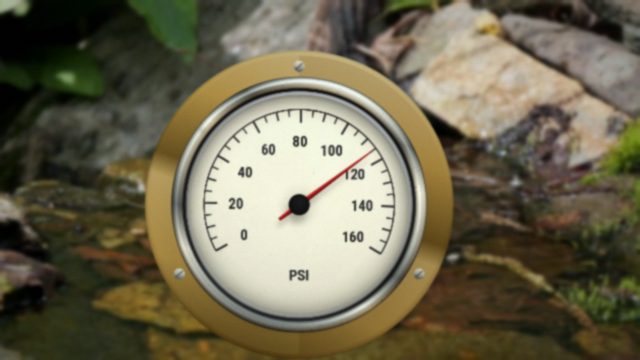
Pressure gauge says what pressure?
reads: 115 psi
